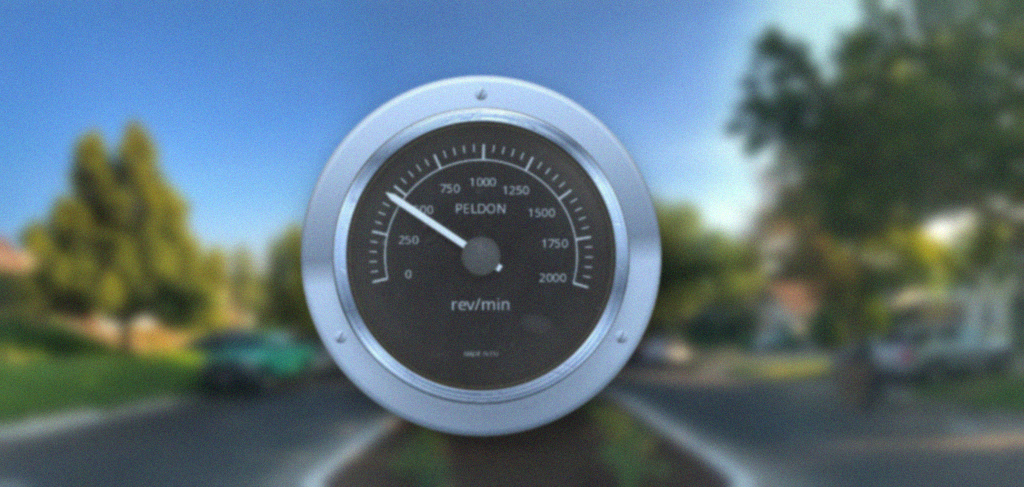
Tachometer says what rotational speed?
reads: 450 rpm
